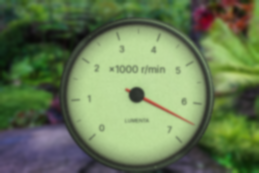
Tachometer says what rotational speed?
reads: 6500 rpm
